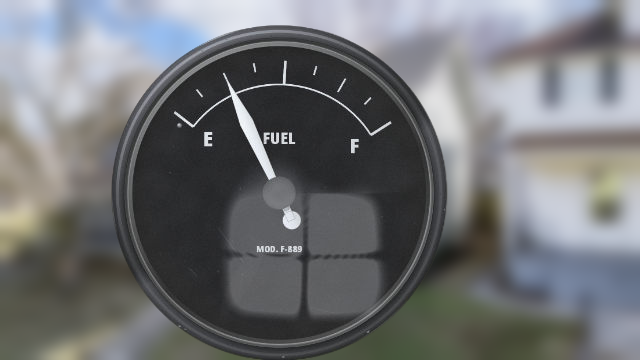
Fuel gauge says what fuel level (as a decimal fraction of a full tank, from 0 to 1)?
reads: 0.25
